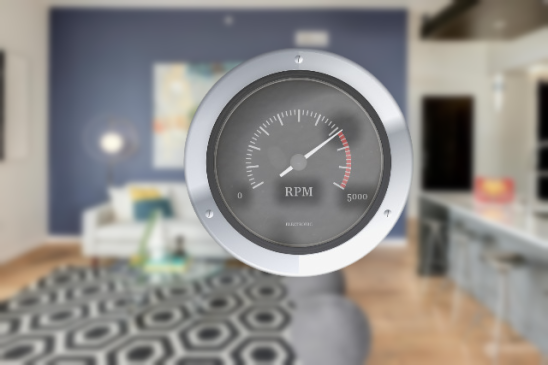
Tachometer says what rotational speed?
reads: 3600 rpm
